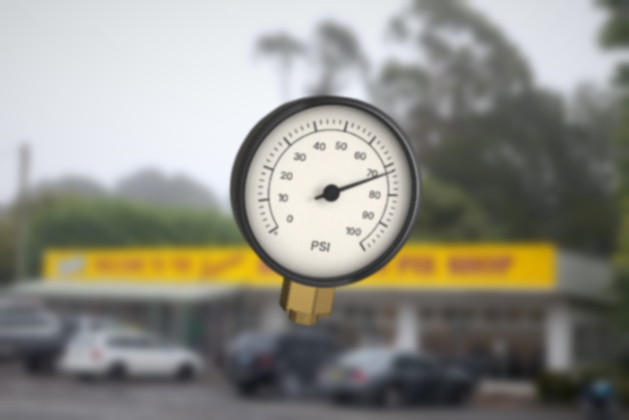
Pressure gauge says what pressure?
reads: 72 psi
